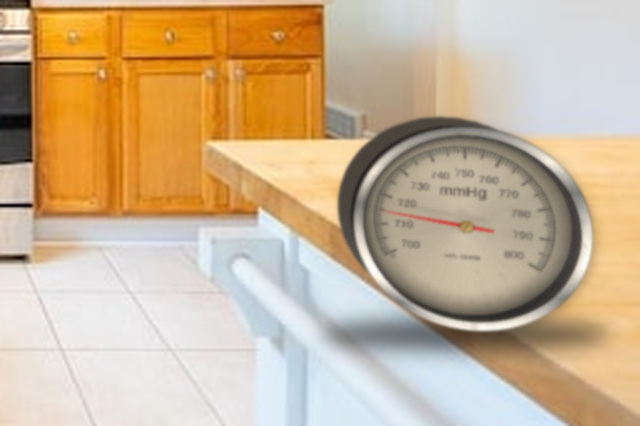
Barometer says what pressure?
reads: 715 mmHg
